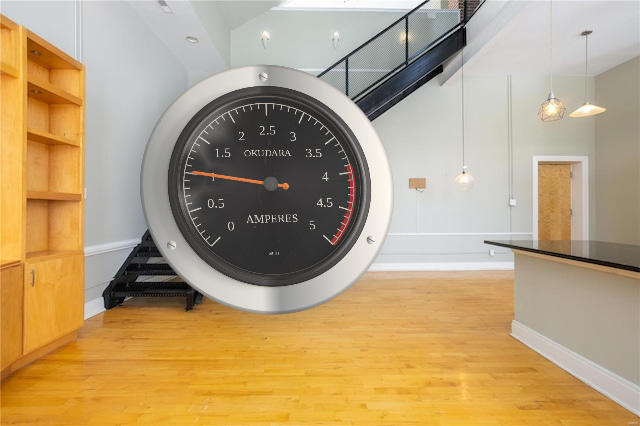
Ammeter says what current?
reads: 1 A
